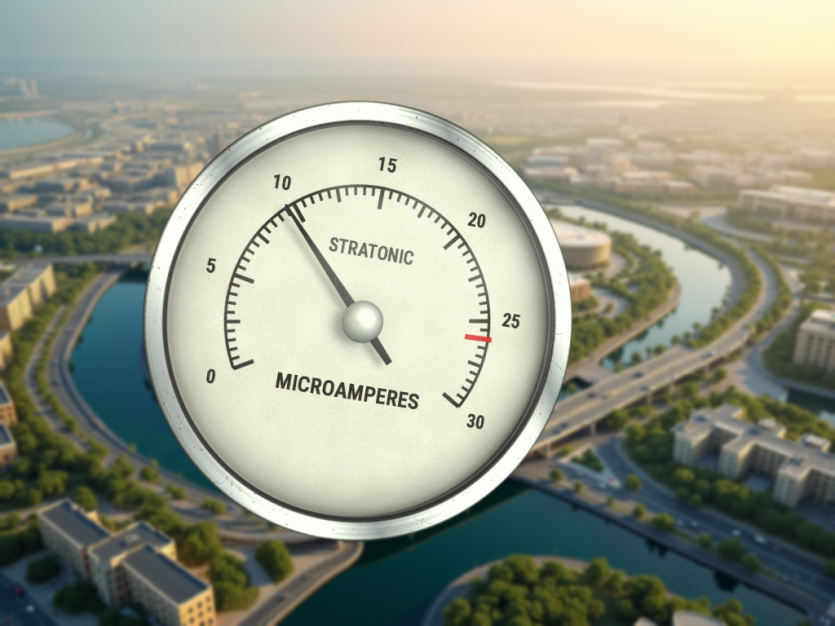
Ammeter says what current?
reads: 9.5 µA
